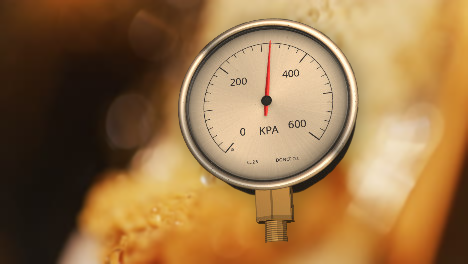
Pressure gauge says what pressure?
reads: 320 kPa
